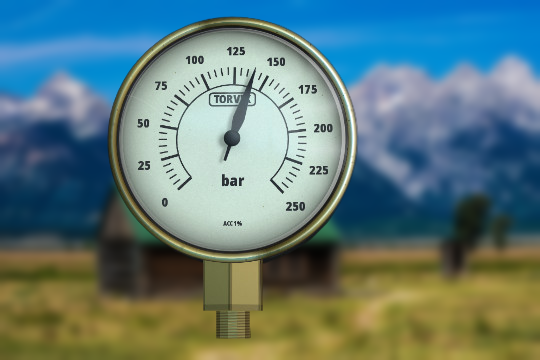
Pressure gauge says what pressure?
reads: 140 bar
